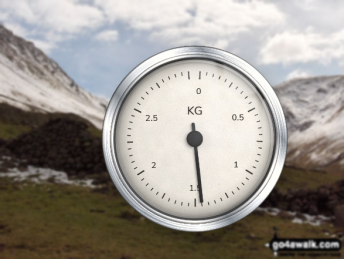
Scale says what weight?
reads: 1.45 kg
